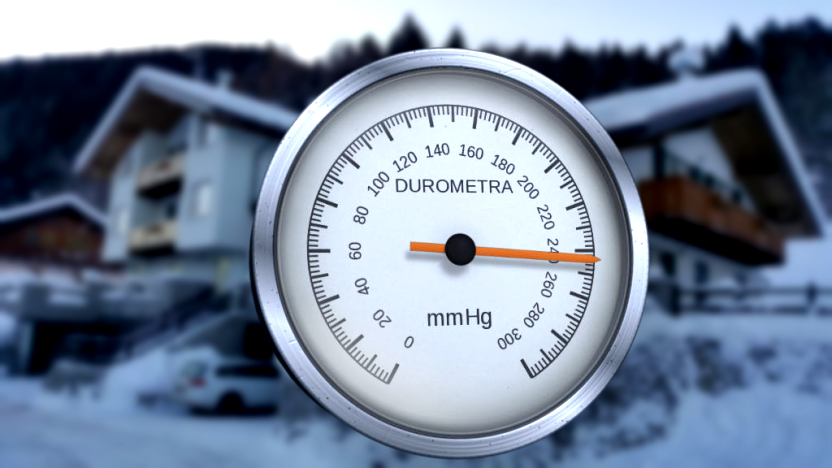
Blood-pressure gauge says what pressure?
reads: 244 mmHg
